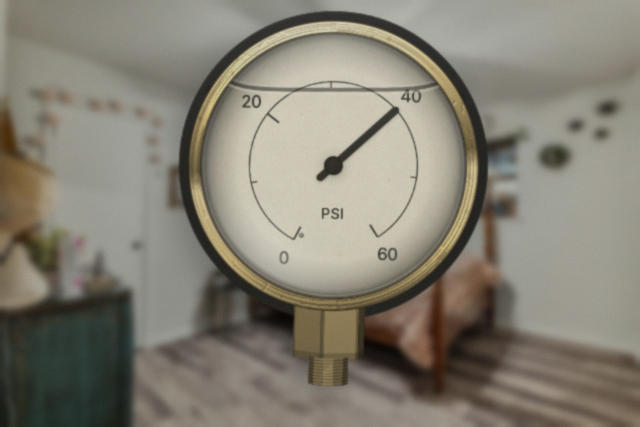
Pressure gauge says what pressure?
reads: 40 psi
